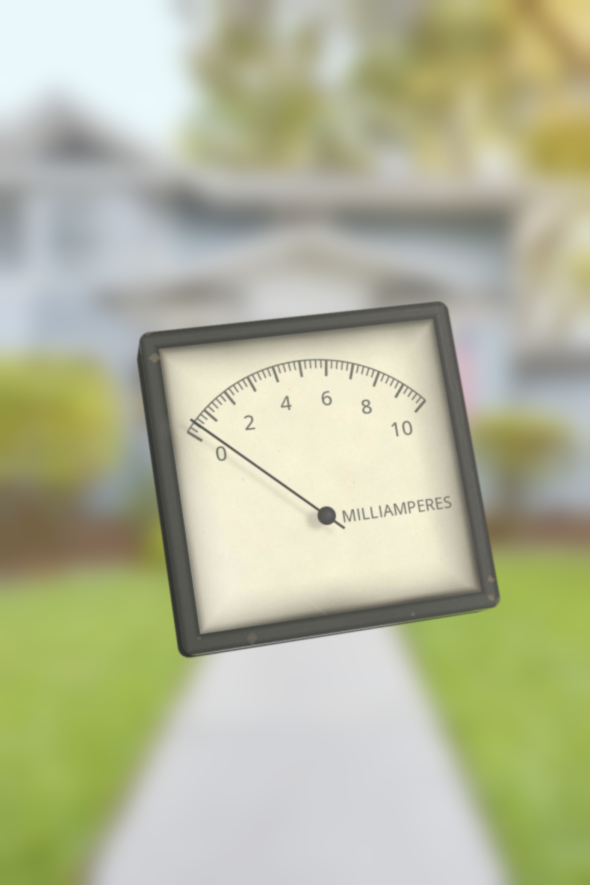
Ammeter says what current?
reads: 0.4 mA
